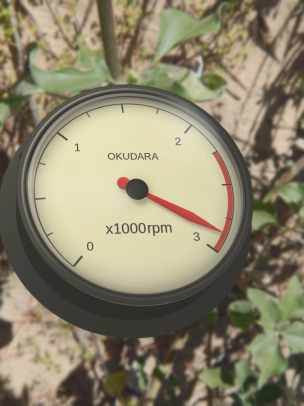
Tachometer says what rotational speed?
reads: 2875 rpm
